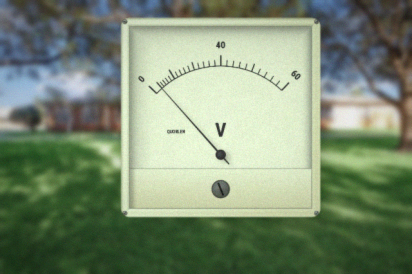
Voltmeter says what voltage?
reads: 10 V
